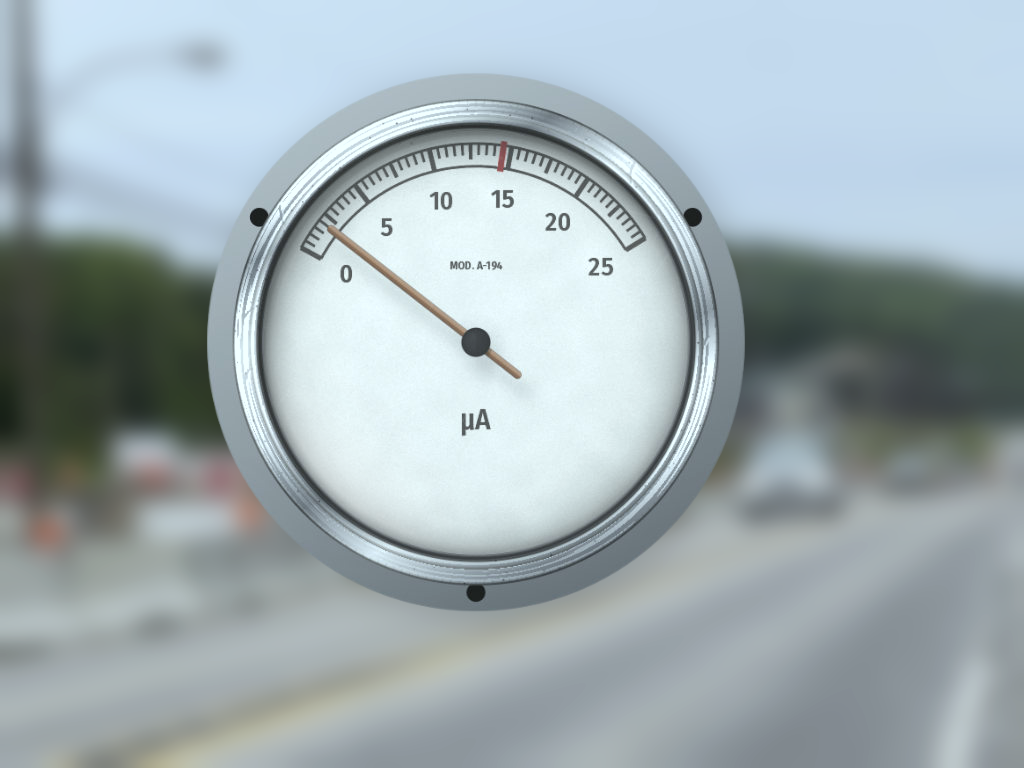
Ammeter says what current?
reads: 2 µA
